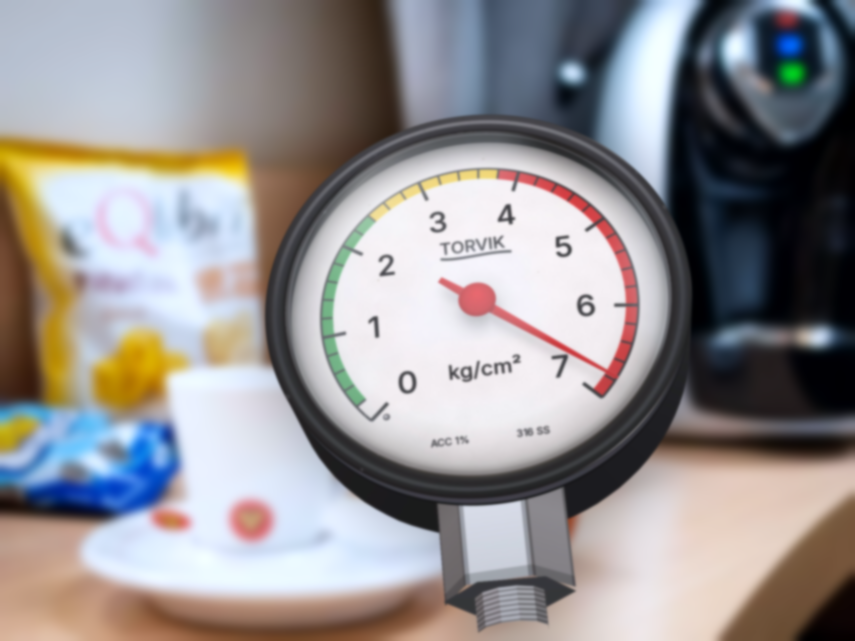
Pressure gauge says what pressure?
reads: 6.8 kg/cm²
